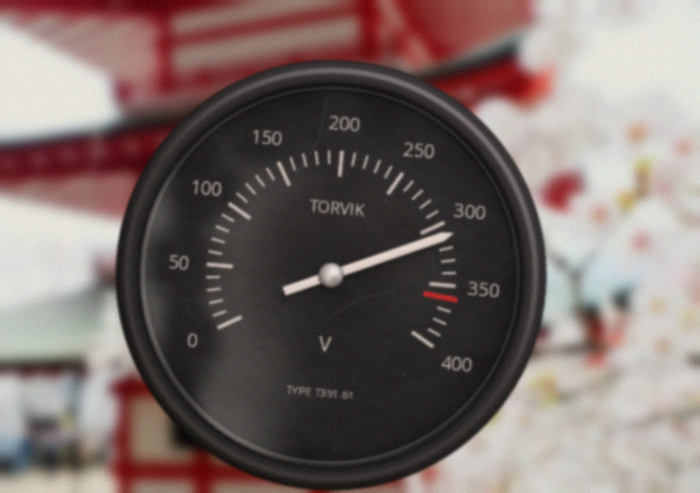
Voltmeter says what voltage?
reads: 310 V
